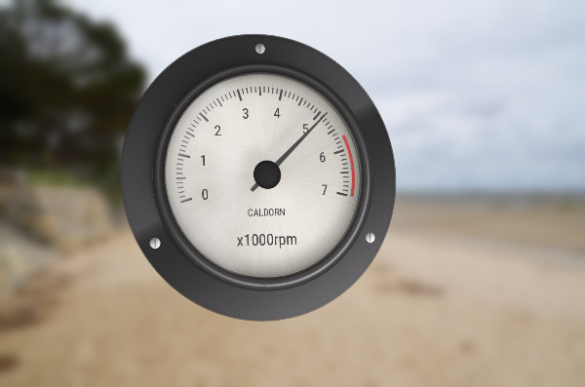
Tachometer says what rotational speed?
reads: 5100 rpm
